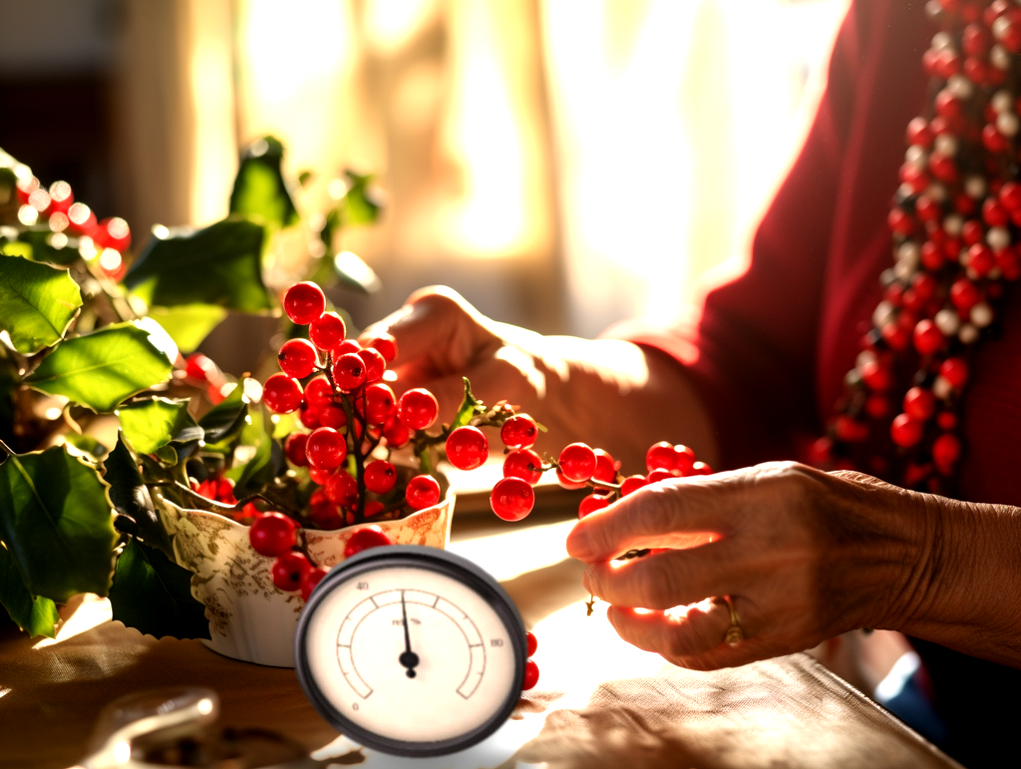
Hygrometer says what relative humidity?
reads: 50 %
